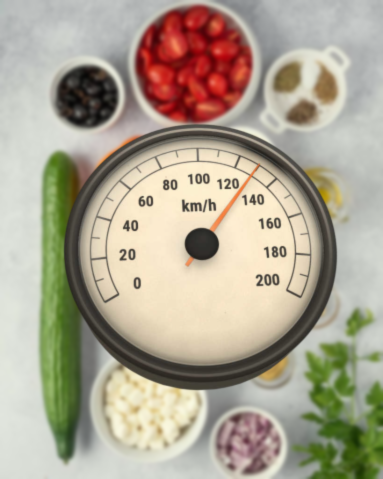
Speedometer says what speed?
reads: 130 km/h
